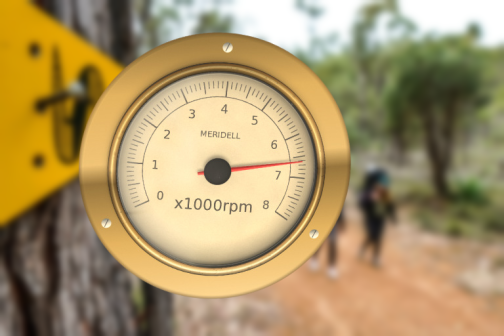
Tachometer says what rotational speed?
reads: 6600 rpm
